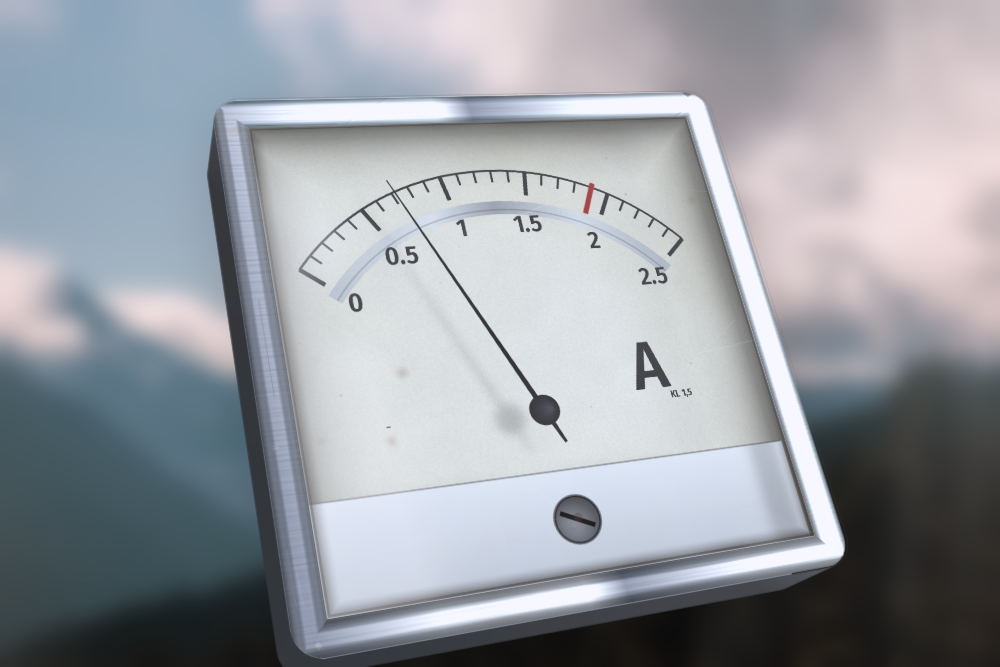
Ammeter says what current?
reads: 0.7 A
